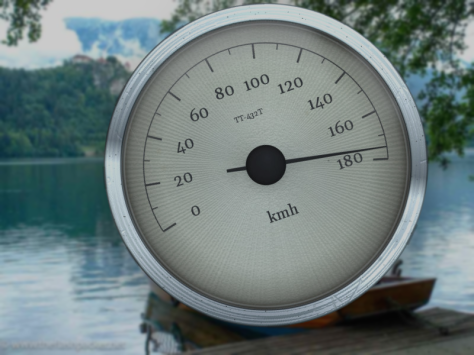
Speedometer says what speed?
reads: 175 km/h
